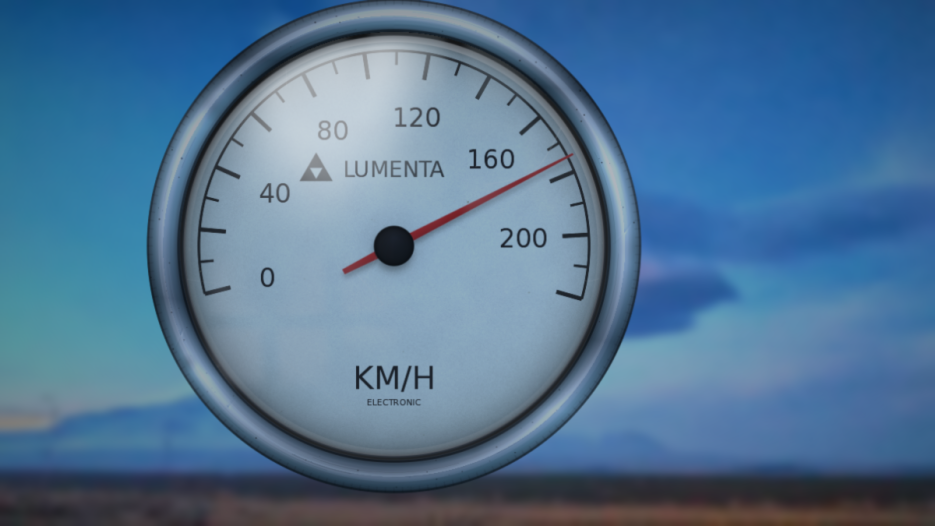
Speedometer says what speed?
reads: 175 km/h
